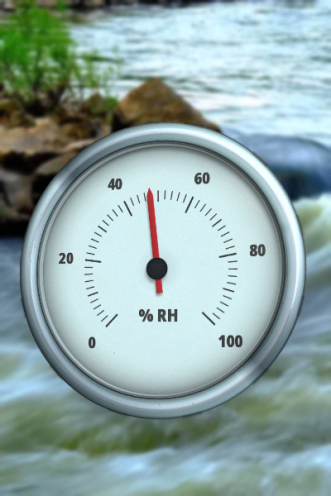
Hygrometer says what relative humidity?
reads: 48 %
